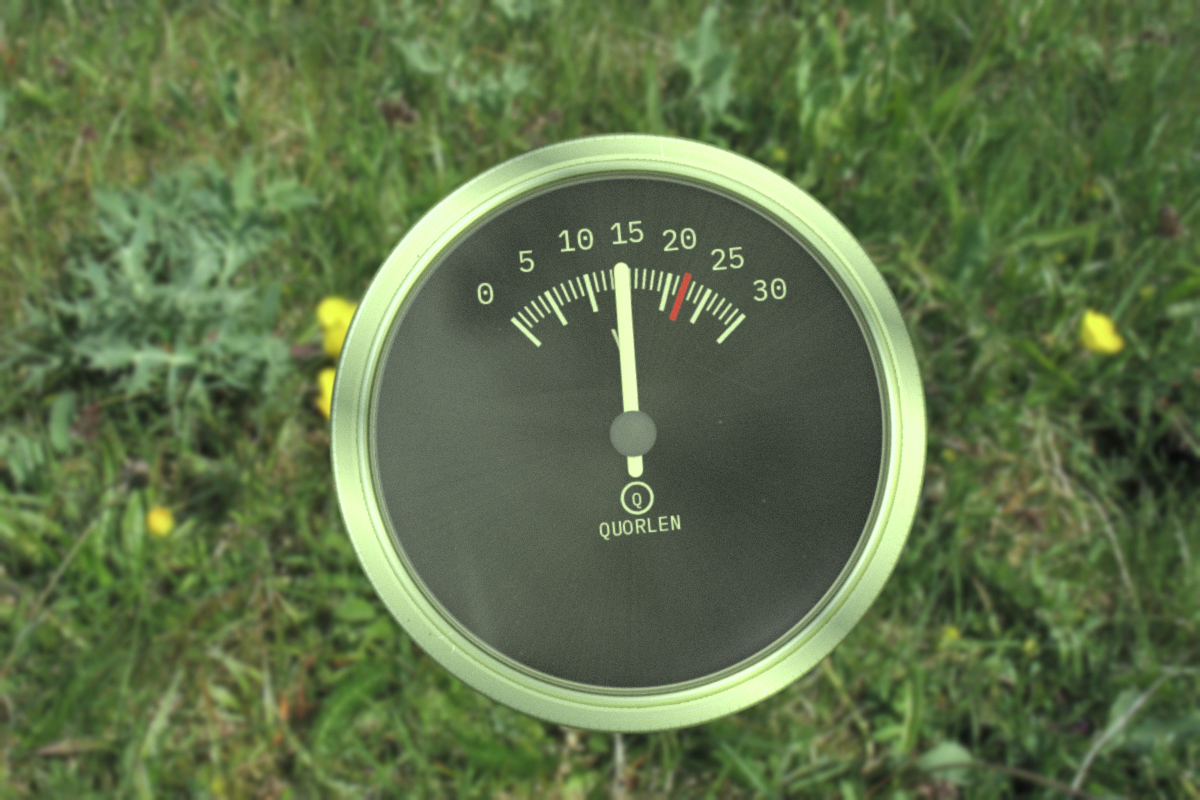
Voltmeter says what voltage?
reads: 14 V
